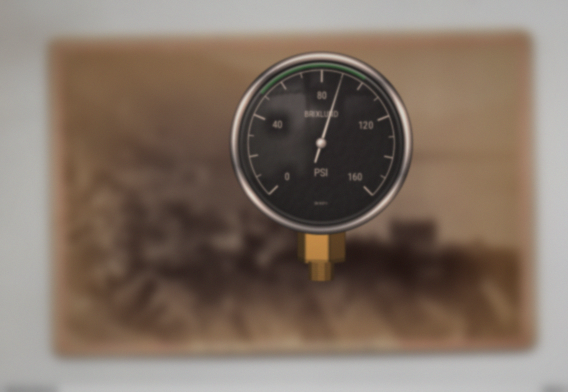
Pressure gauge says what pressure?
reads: 90 psi
